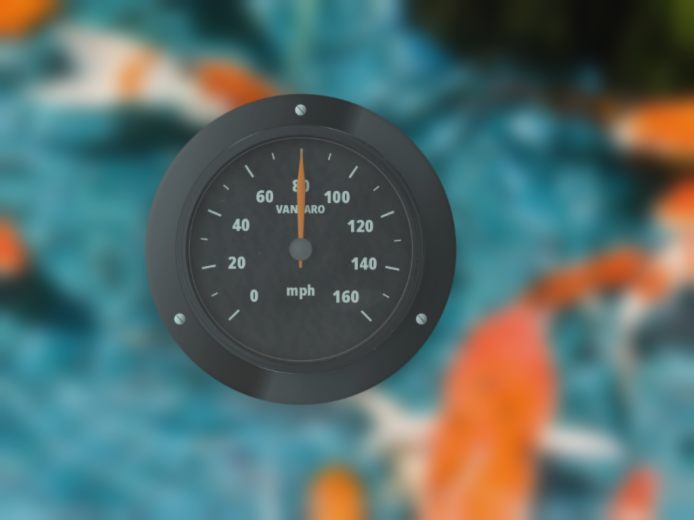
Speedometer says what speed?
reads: 80 mph
